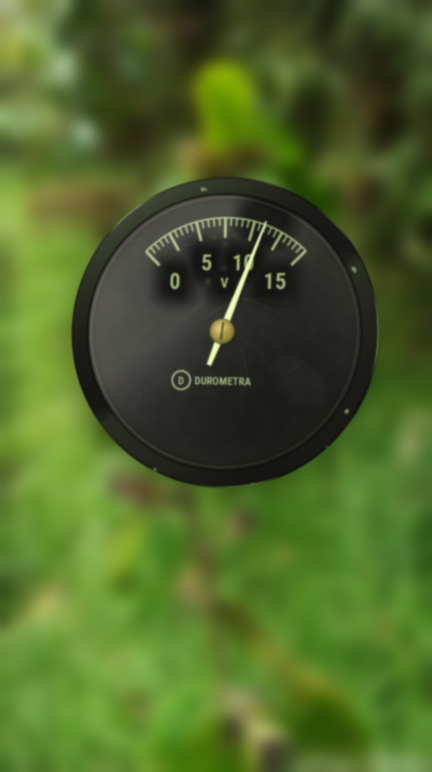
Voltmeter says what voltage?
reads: 11 V
